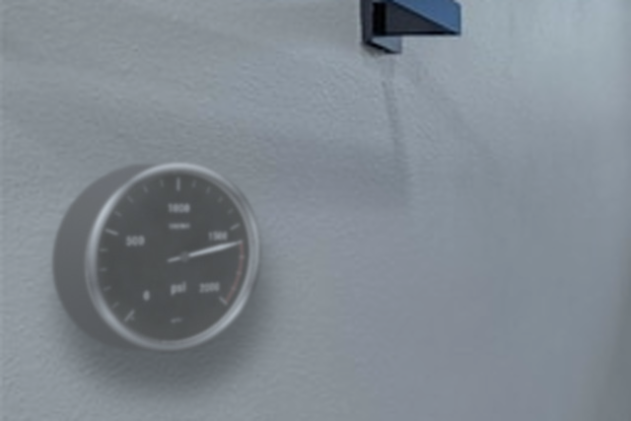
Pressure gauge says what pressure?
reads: 1600 psi
